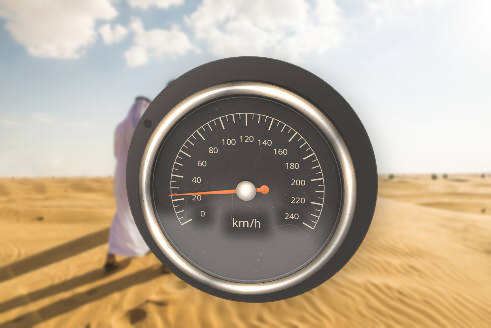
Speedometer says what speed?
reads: 25 km/h
